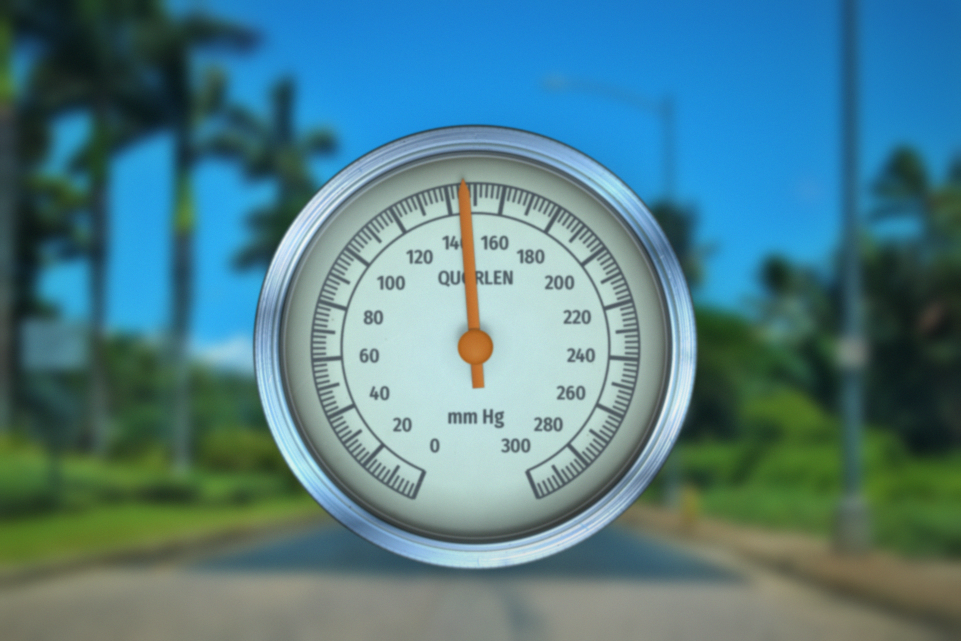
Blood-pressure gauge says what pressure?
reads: 146 mmHg
